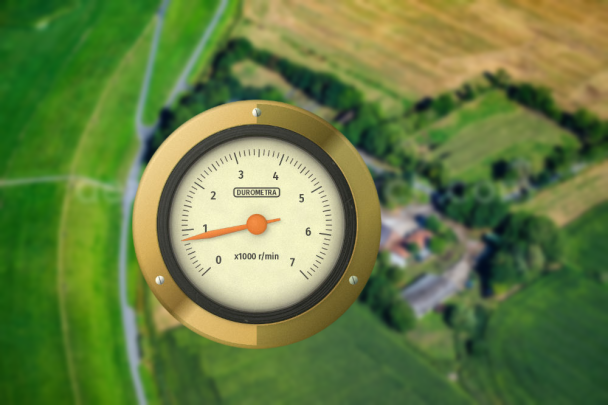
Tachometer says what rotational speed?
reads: 800 rpm
